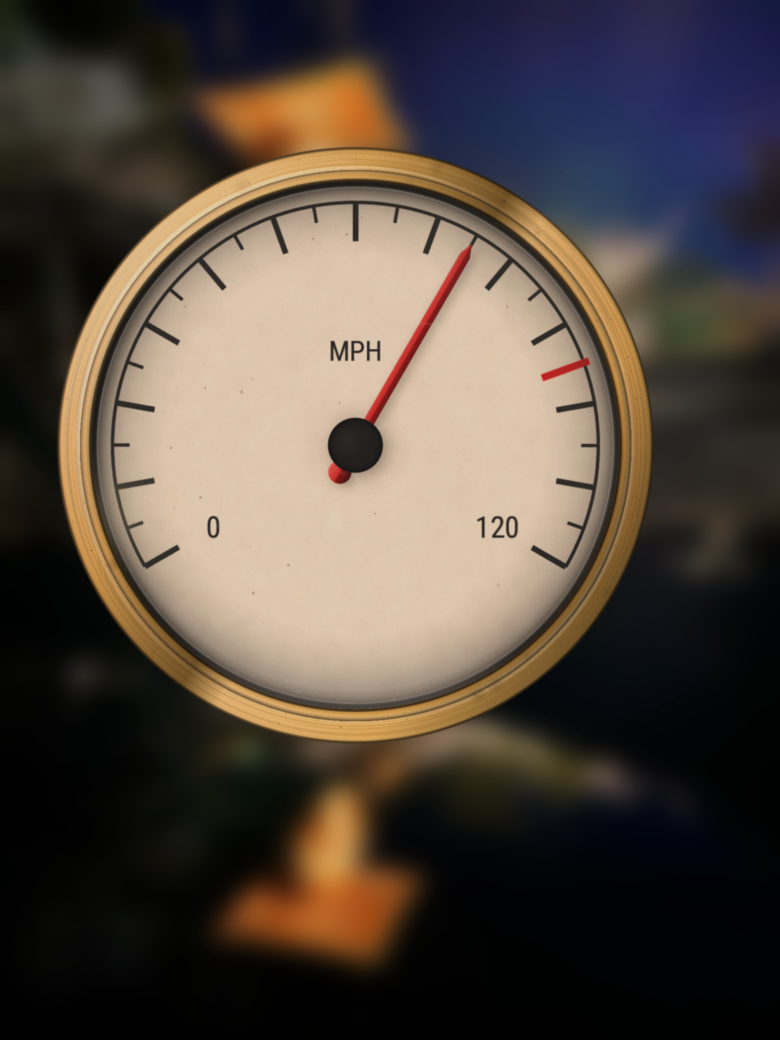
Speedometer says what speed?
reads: 75 mph
